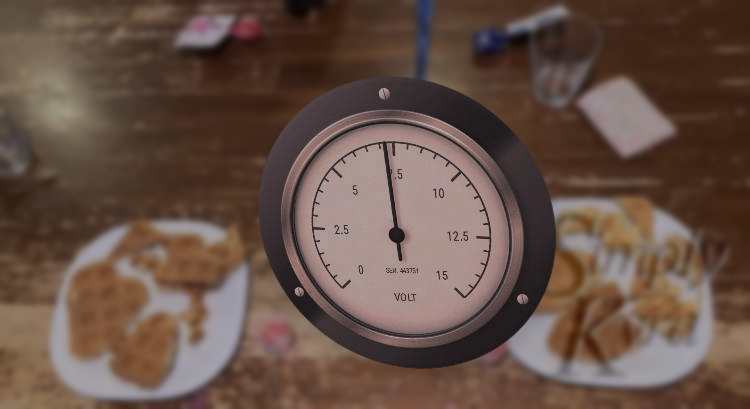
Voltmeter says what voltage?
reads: 7.25 V
